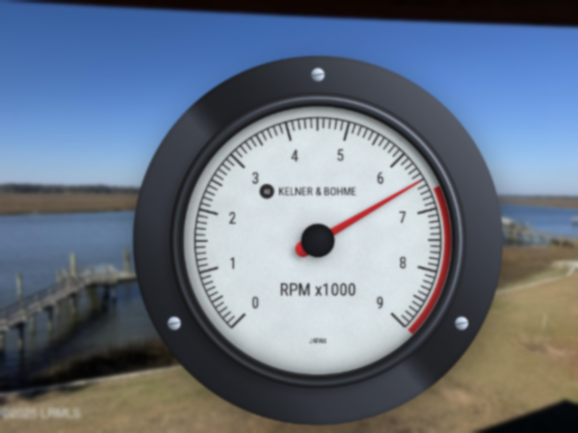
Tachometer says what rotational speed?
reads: 6500 rpm
